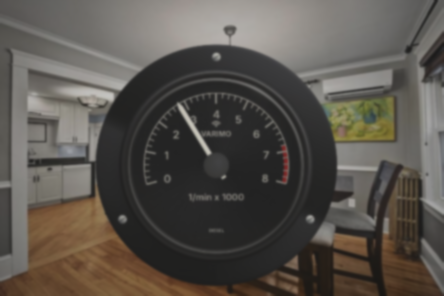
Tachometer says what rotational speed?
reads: 2800 rpm
